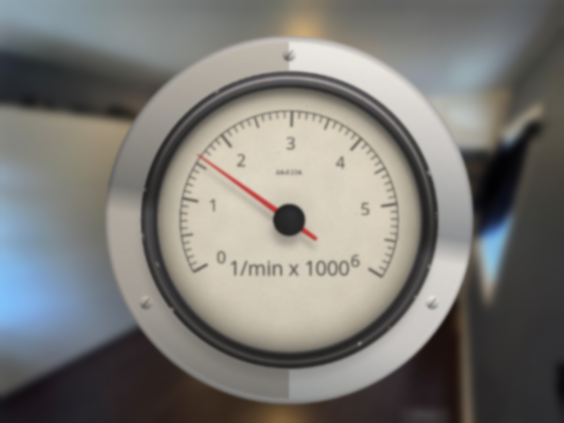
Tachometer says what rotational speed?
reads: 1600 rpm
